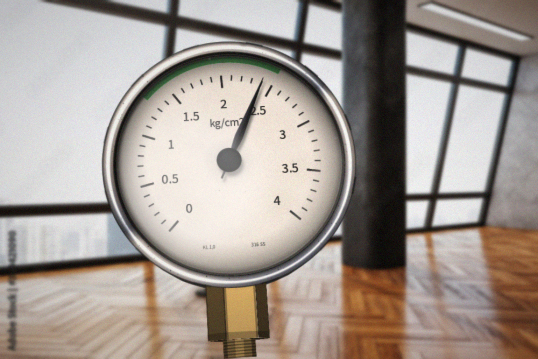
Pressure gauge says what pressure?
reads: 2.4 kg/cm²
